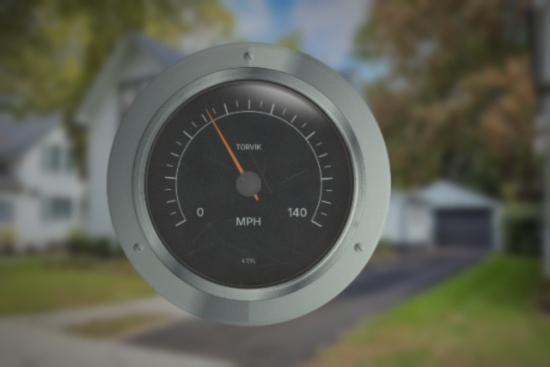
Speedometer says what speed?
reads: 52.5 mph
